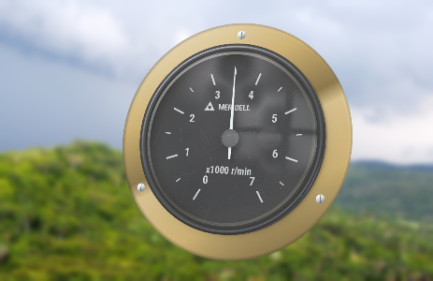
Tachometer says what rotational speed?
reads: 3500 rpm
